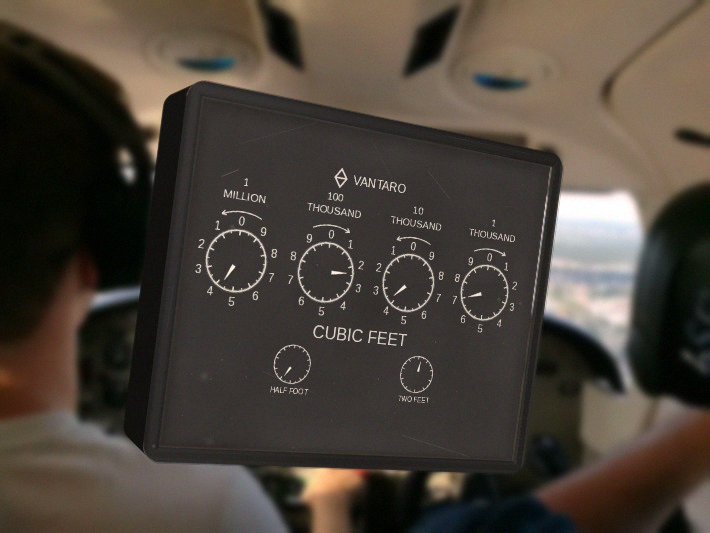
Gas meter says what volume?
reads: 423700 ft³
